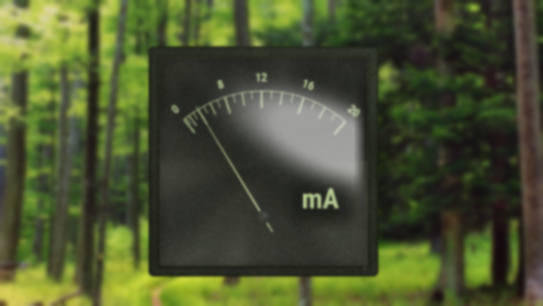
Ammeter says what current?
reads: 4 mA
